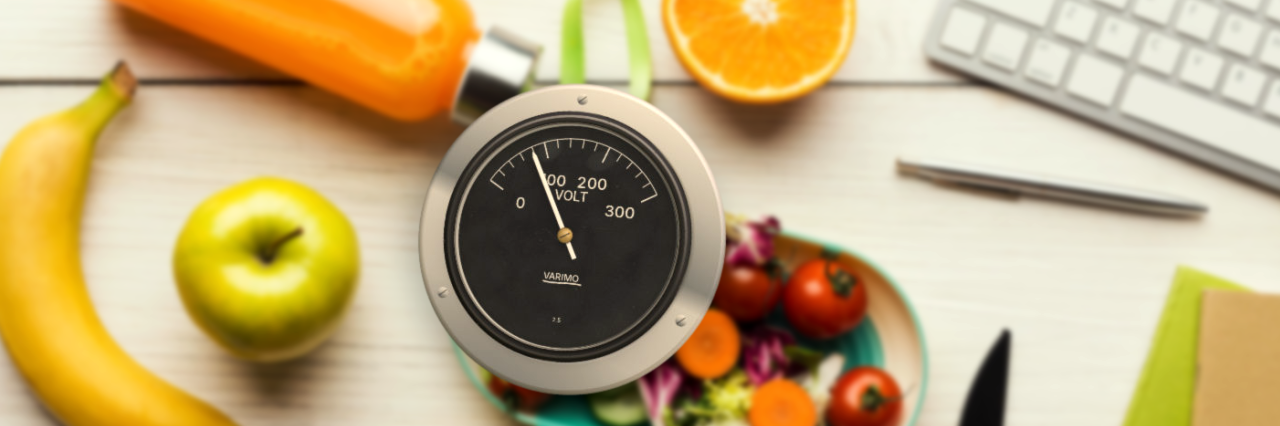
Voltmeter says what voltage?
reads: 80 V
